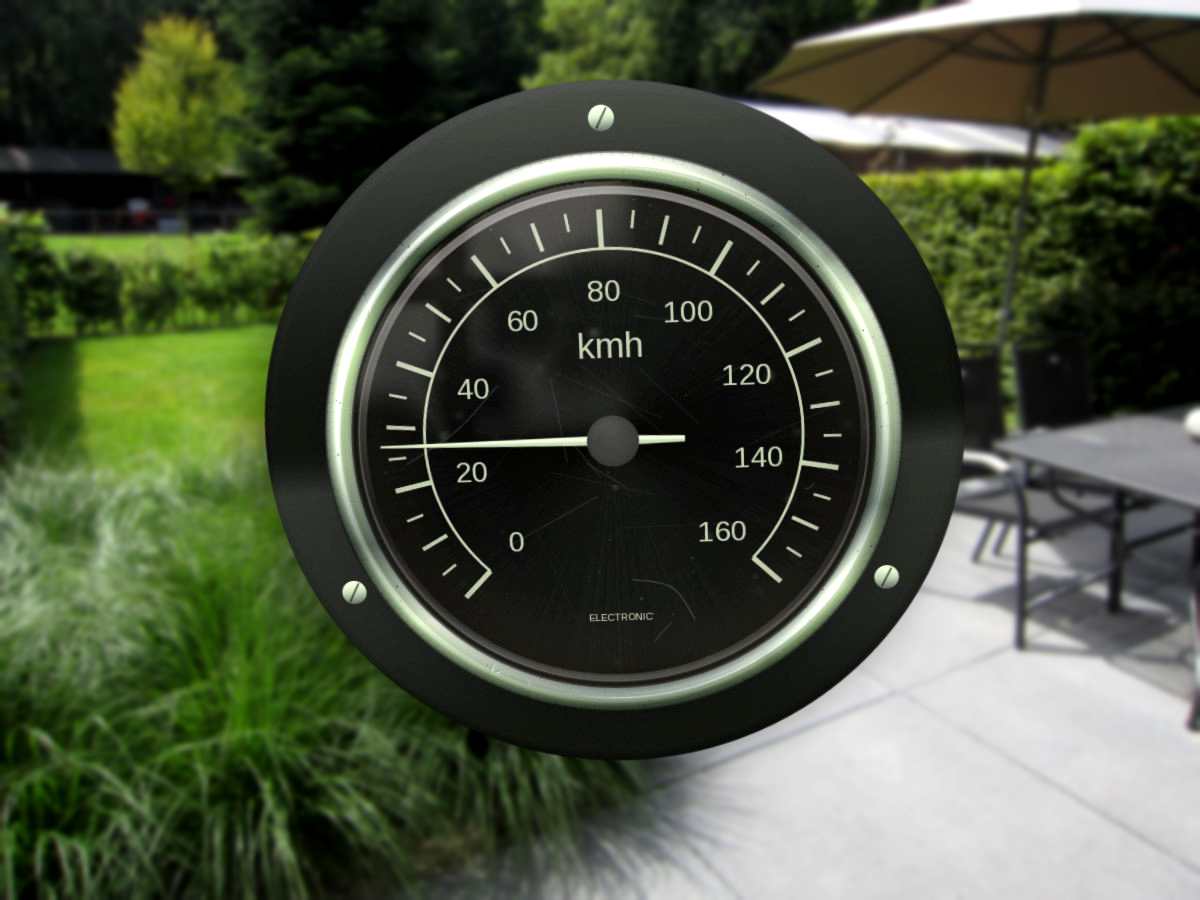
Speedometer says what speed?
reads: 27.5 km/h
